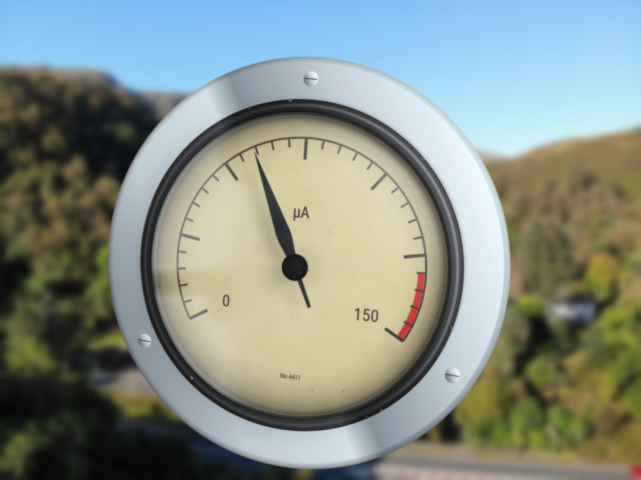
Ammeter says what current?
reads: 60 µA
